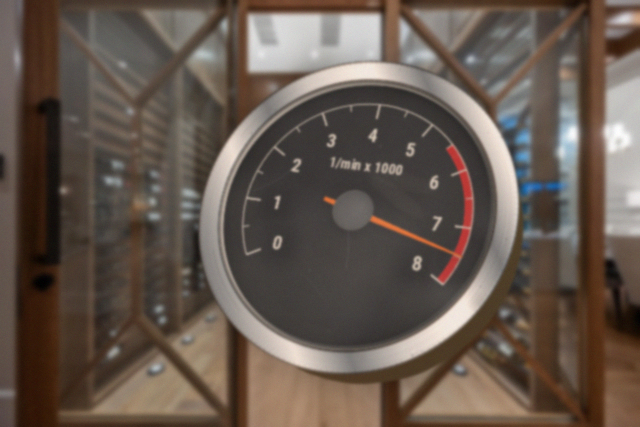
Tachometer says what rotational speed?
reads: 7500 rpm
